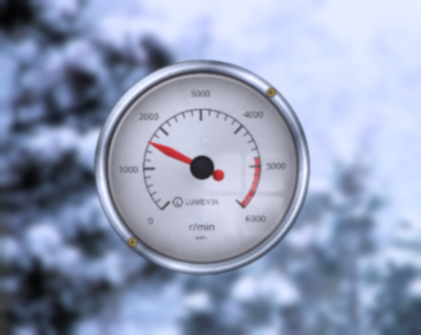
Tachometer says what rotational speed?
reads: 1600 rpm
